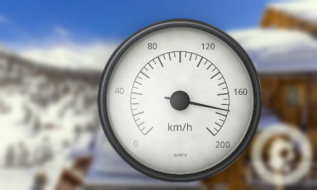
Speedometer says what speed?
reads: 175 km/h
